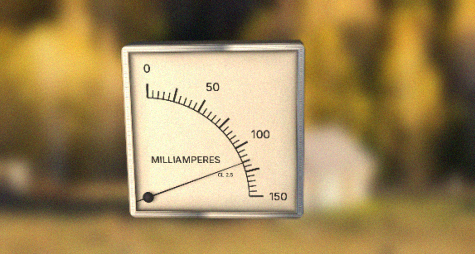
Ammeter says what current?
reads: 115 mA
